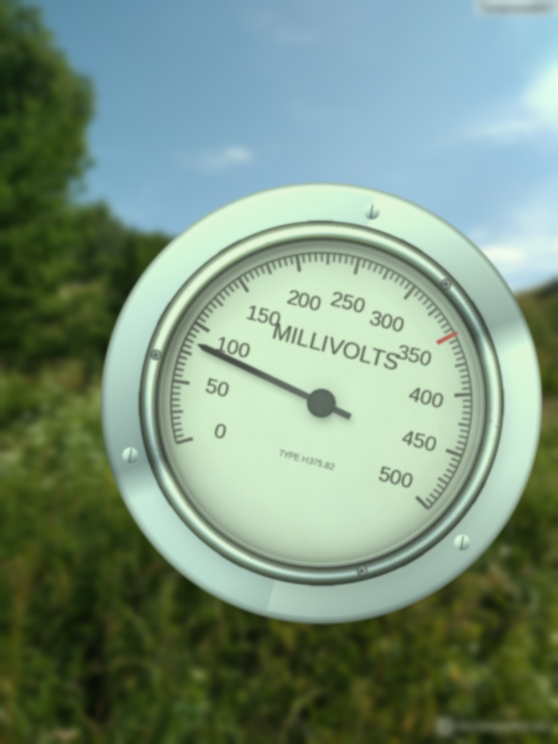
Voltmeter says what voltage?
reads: 85 mV
